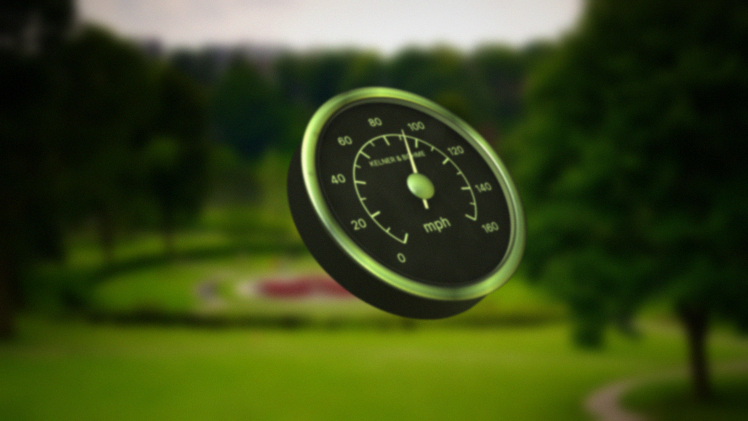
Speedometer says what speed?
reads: 90 mph
